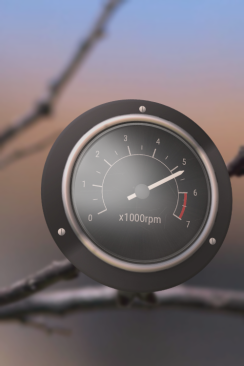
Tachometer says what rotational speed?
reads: 5250 rpm
